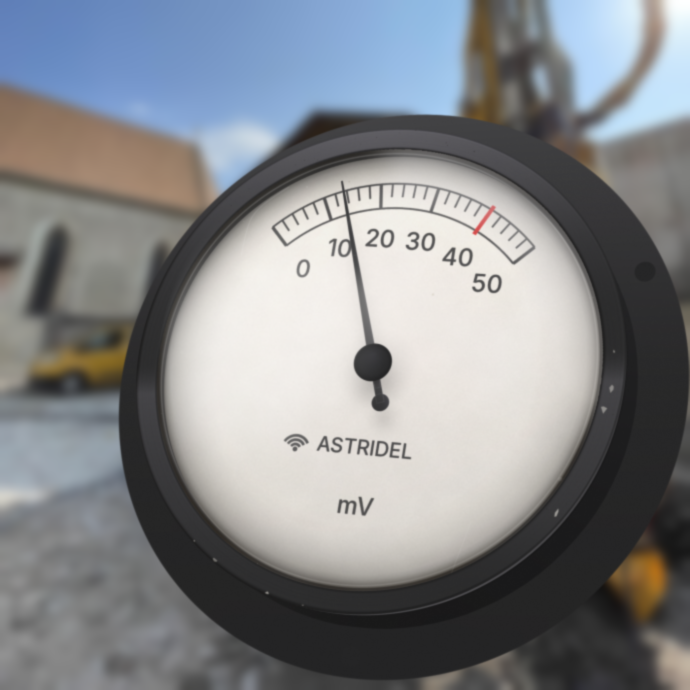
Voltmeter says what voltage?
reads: 14 mV
